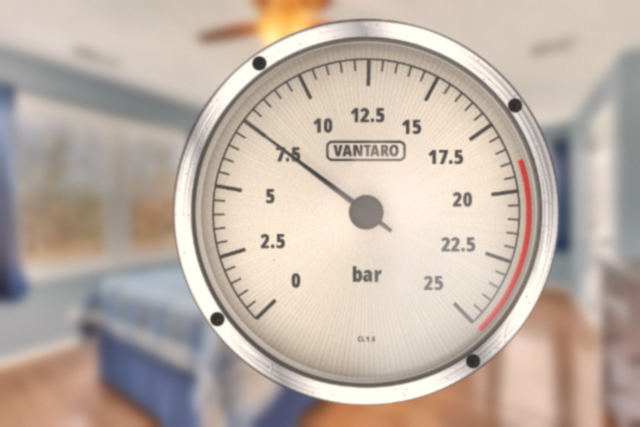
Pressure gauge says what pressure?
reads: 7.5 bar
